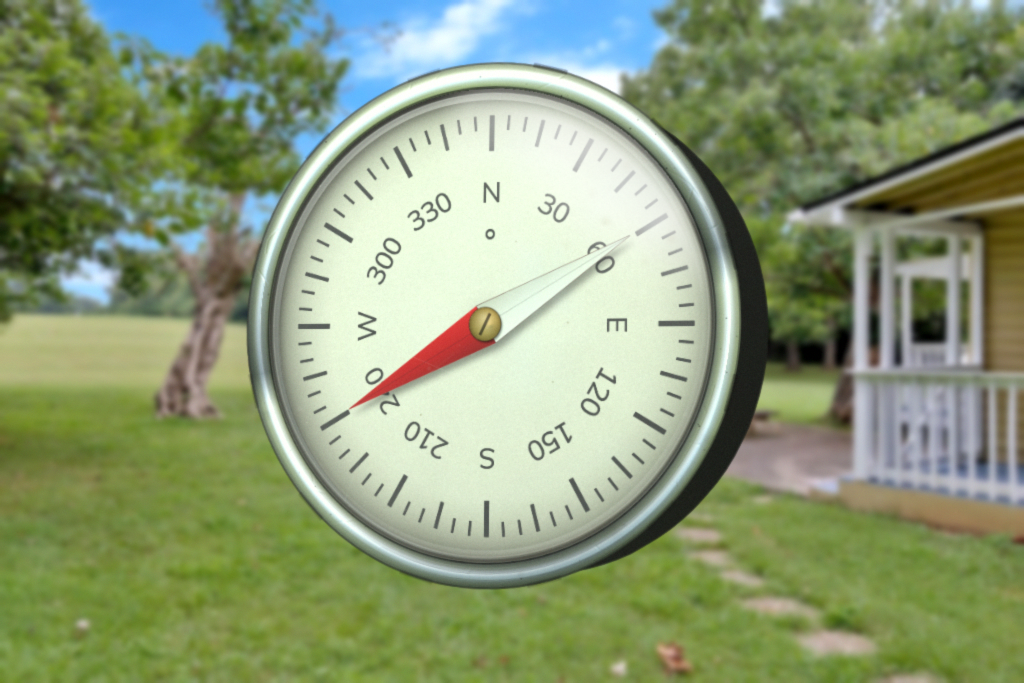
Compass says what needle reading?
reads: 240 °
